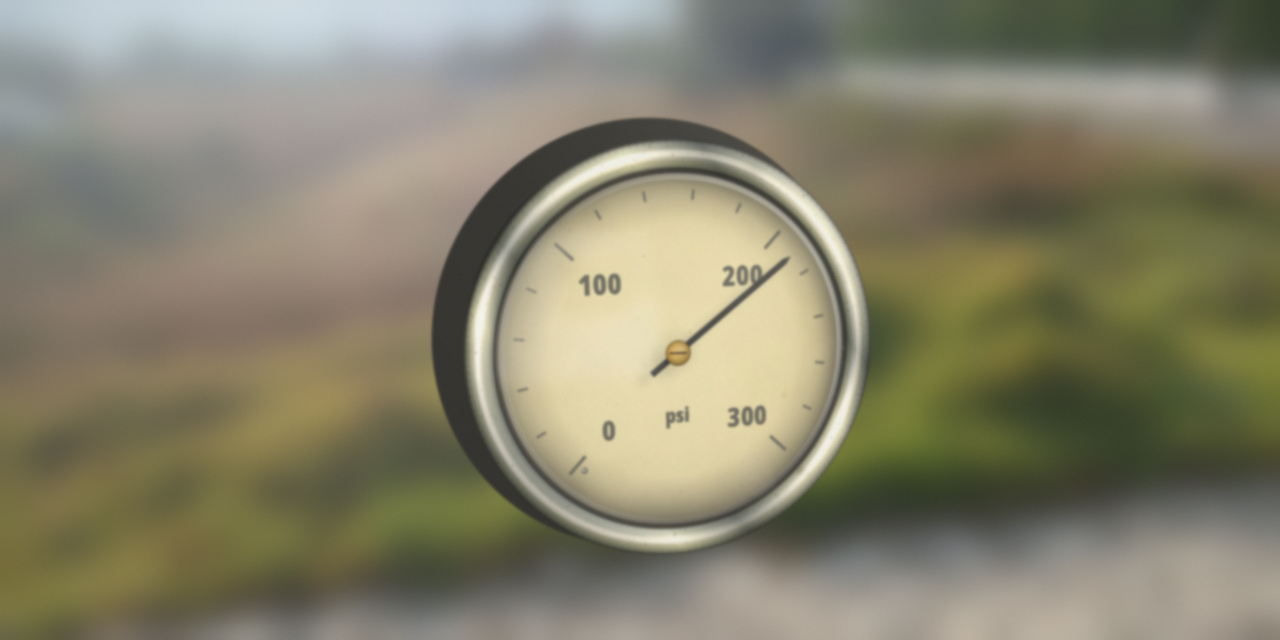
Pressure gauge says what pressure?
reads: 210 psi
